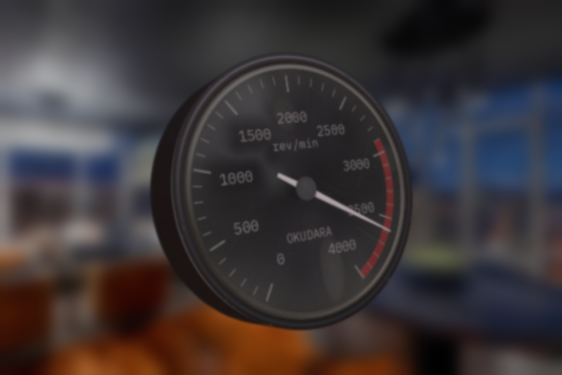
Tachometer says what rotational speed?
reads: 3600 rpm
